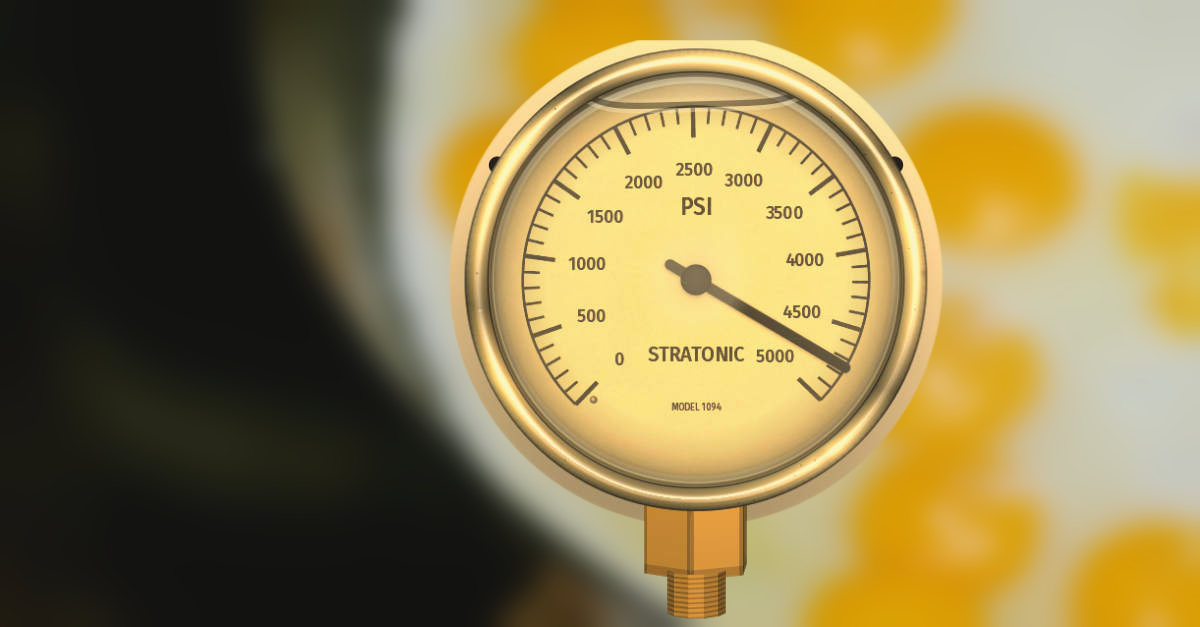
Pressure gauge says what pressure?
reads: 4750 psi
